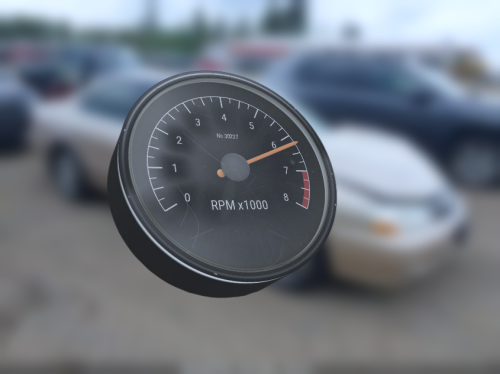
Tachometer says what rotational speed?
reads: 6250 rpm
